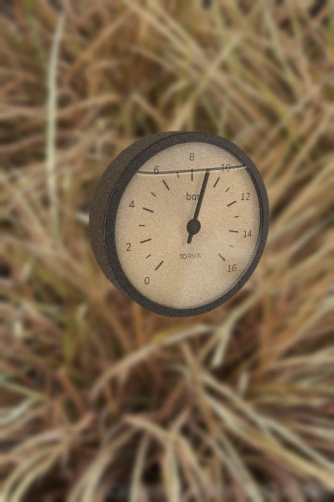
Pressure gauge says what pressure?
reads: 9 bar
